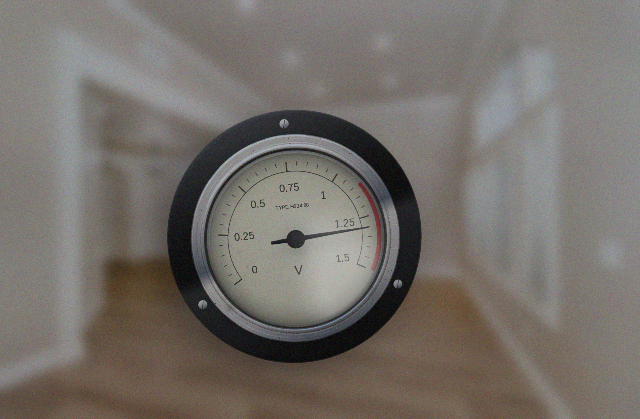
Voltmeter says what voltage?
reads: 1.3 V
